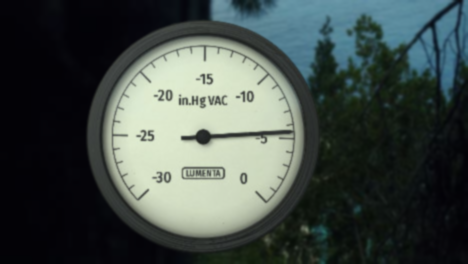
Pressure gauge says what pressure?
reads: -5.5 inHg
